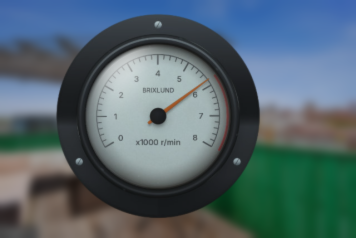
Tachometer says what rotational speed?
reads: 5800 rpm
